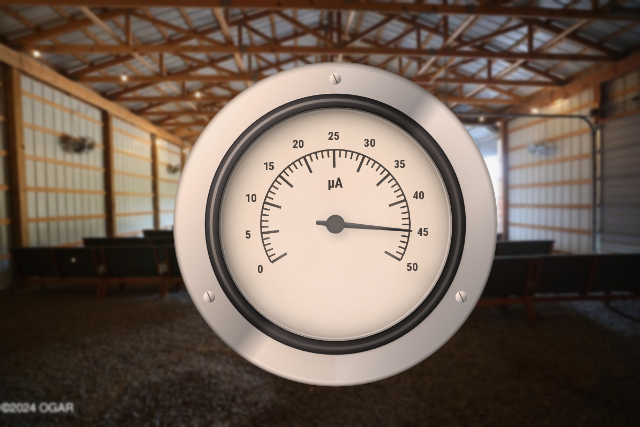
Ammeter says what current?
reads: 45 µA
